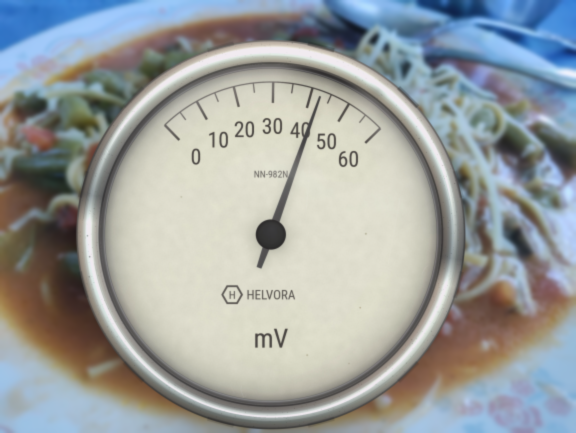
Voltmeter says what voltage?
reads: 42.5 mV
